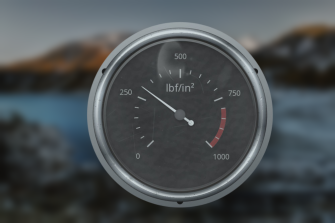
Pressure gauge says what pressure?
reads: 300 psi
